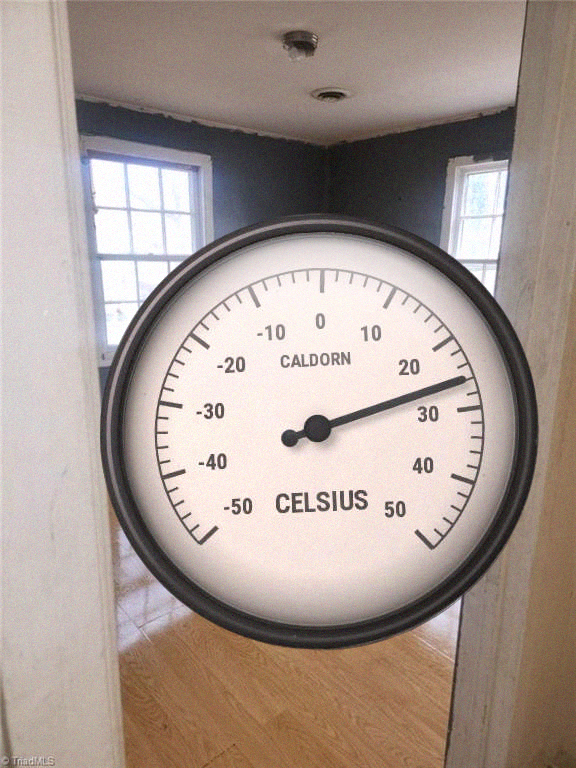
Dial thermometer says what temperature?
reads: 26 °C
